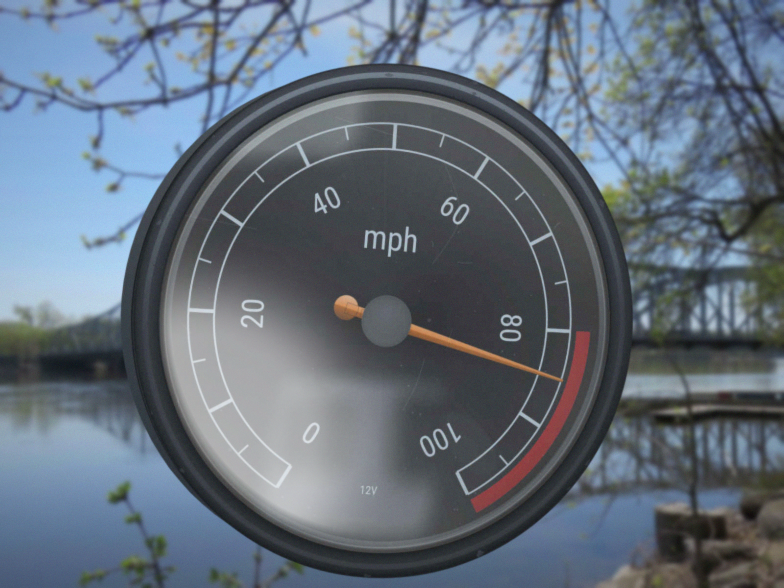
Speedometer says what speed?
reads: 85 mph
